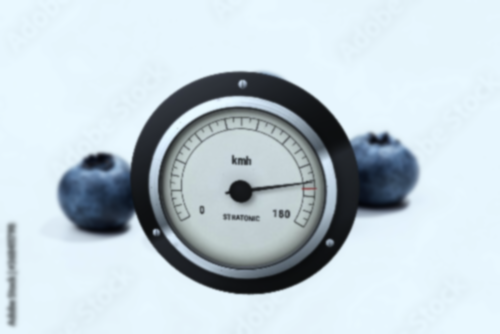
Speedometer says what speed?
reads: 150 km/h
